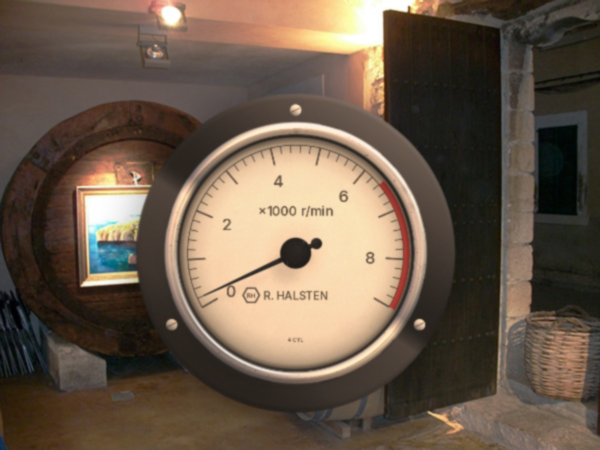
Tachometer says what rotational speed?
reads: 200 rpm
